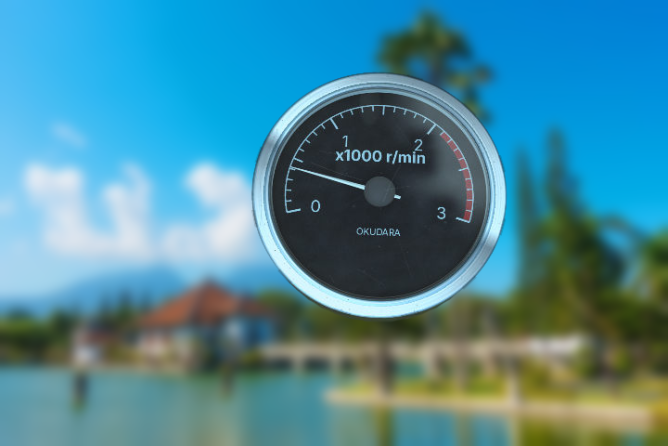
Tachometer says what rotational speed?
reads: 400 rpm
